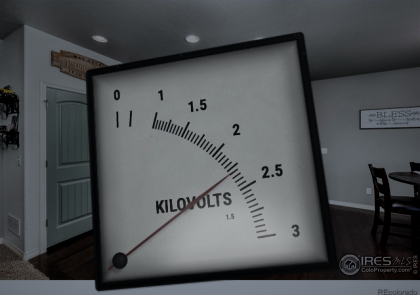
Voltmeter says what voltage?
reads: 2.3 kV
